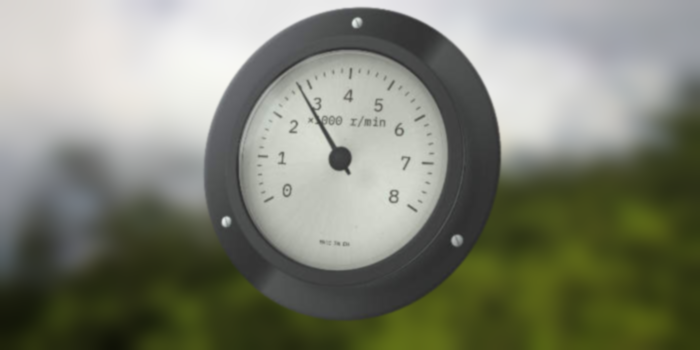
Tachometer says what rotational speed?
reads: 2800 rpm
